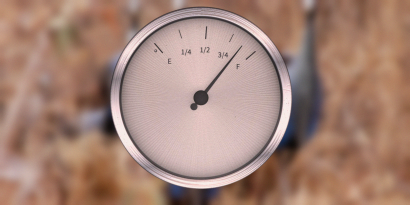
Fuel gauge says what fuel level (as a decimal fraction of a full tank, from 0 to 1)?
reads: 0.875
